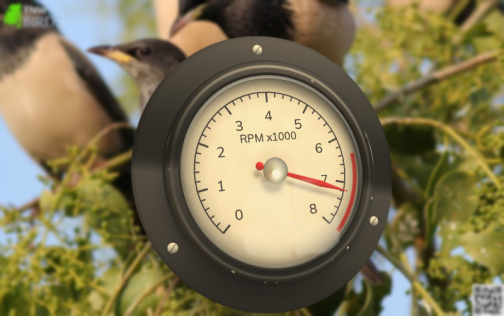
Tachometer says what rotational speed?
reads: 7200 rpm
